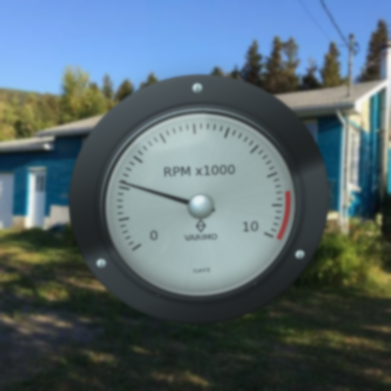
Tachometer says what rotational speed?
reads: 2200 rpm
